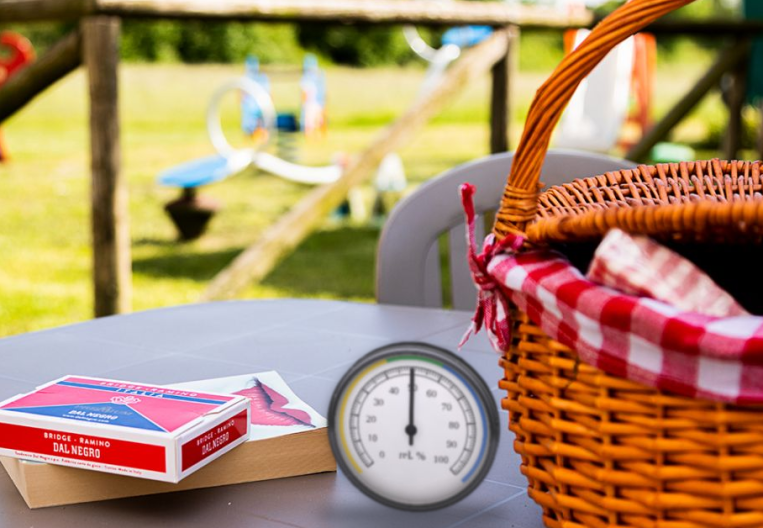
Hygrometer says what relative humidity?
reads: 50 %
